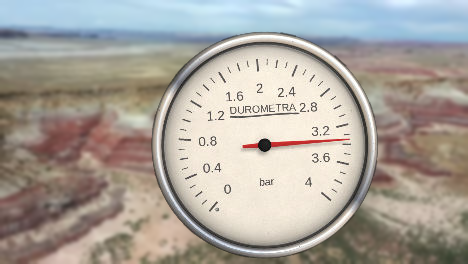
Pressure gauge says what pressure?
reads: 3.35 bar
